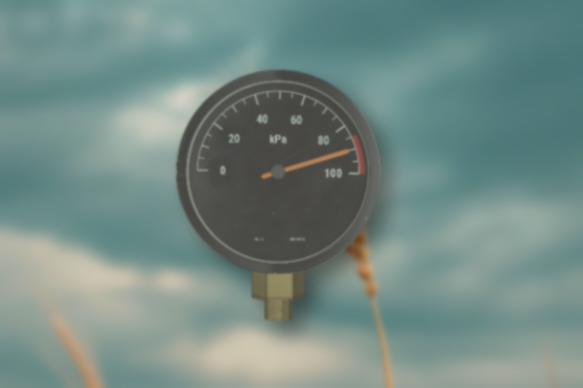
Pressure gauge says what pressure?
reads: 90 kPa
